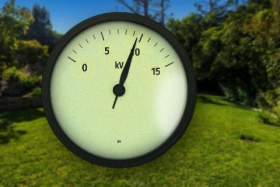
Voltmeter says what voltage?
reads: 9.5 kV
